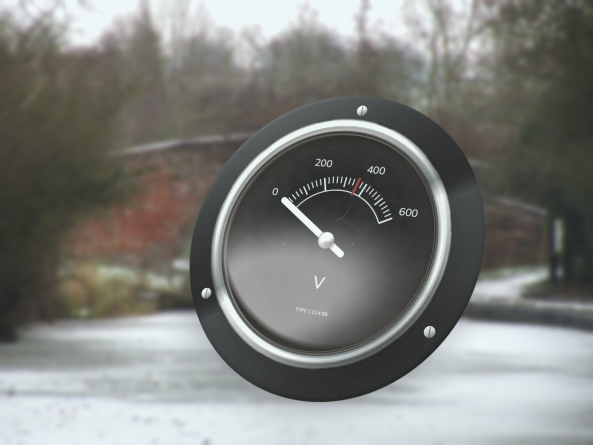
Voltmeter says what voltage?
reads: 0 V
